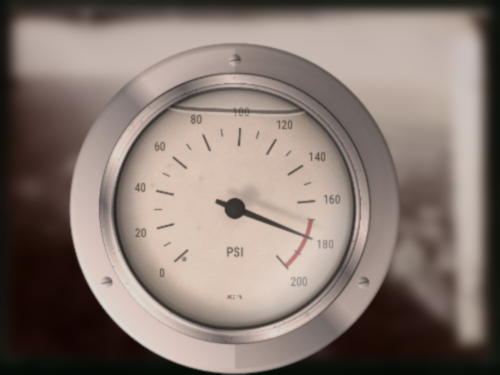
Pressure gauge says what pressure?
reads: 180 psi
